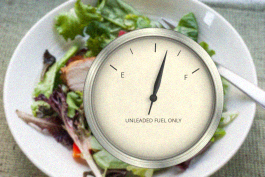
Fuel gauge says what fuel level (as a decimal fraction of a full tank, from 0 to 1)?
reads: 0.625
